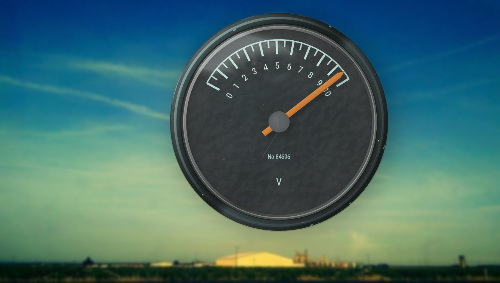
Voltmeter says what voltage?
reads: 9.5 V
